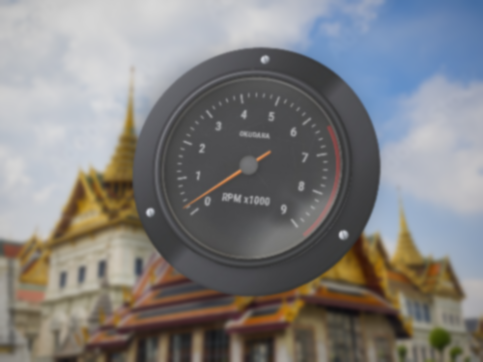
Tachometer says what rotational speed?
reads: 200 rpm
